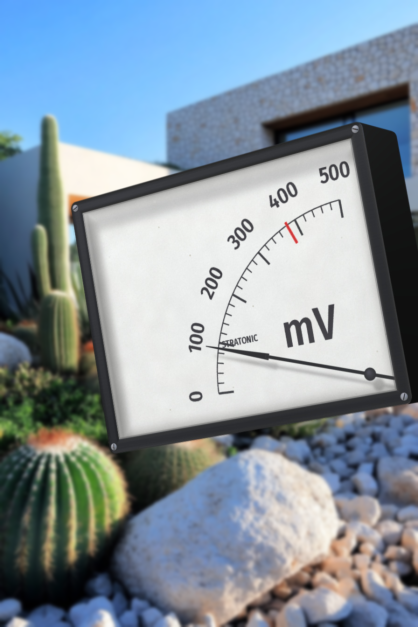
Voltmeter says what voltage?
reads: 90 mV
